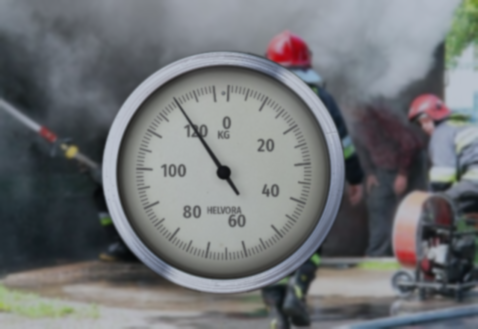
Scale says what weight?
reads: 120 kg
